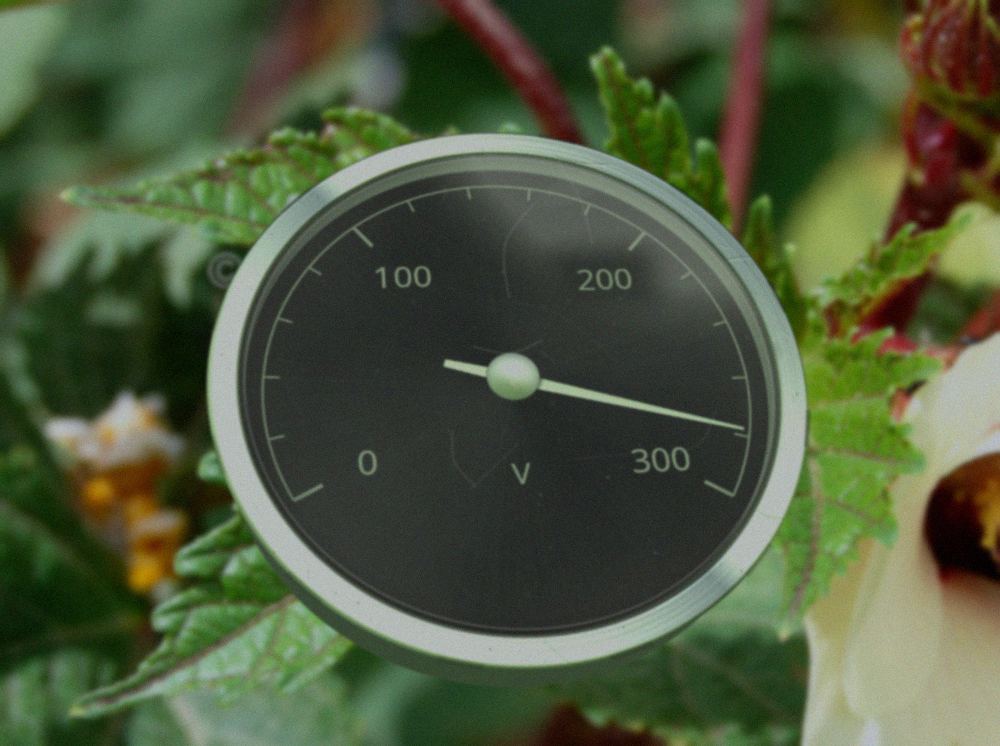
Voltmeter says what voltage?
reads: 280 V
